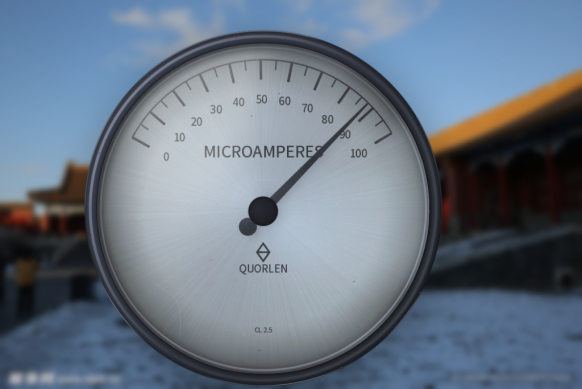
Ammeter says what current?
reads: 87.5 µA
